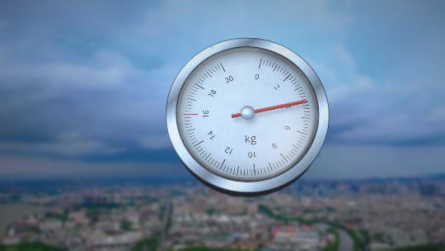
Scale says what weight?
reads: 4 kg
